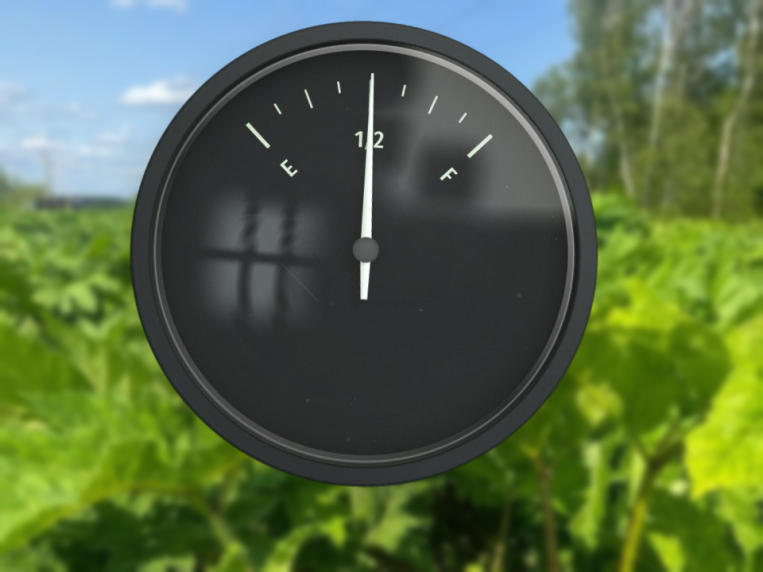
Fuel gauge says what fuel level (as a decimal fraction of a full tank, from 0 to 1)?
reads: 0.5
